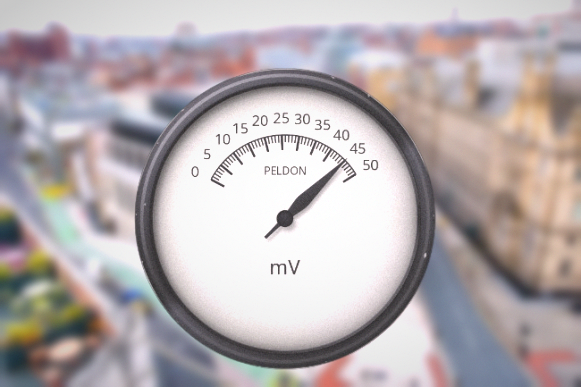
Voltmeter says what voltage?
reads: 45 mV
